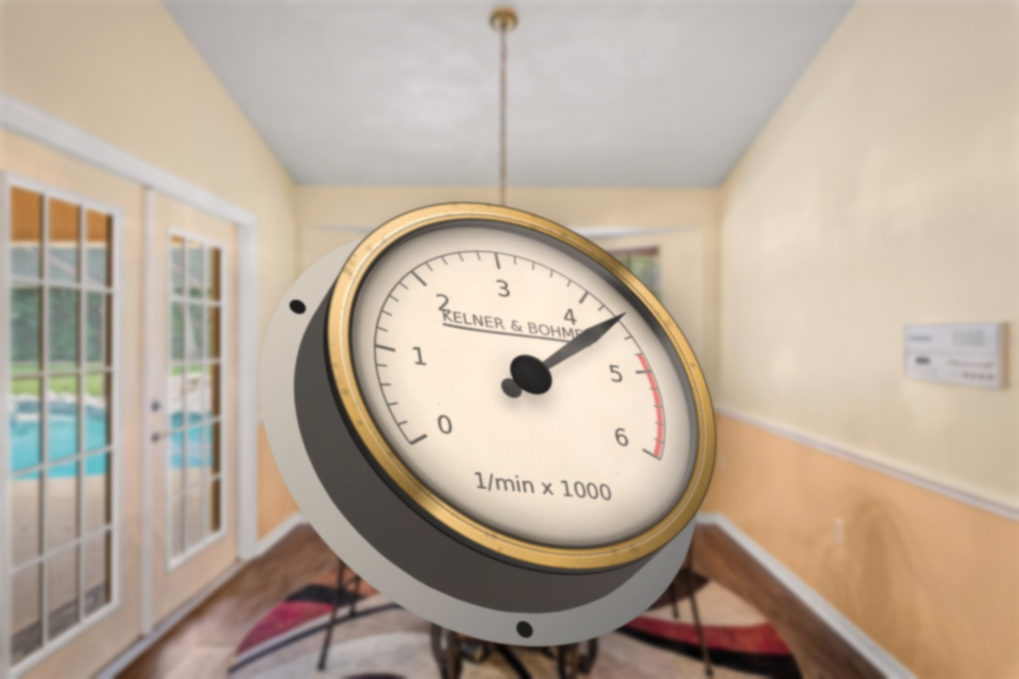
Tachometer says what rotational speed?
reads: 4400 rpm
